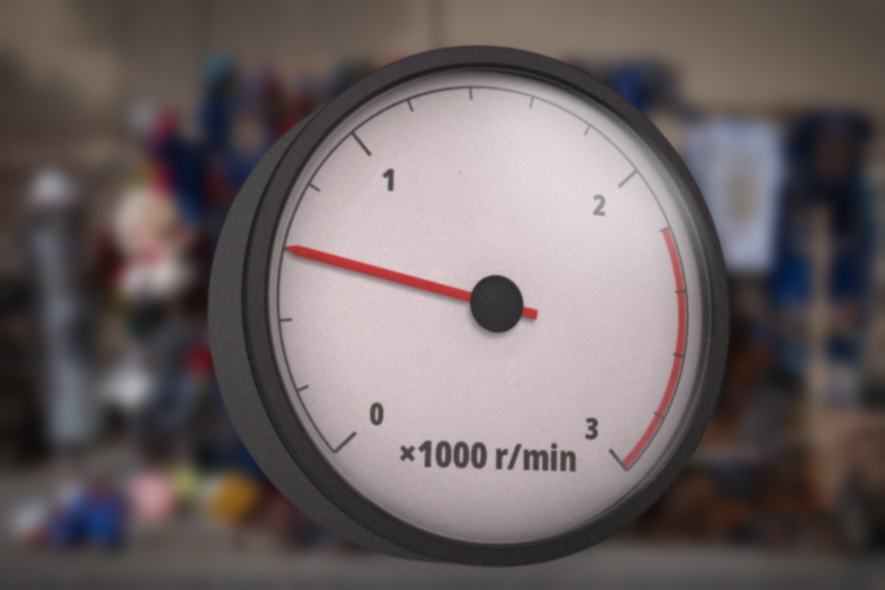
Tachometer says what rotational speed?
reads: 600 rpm
